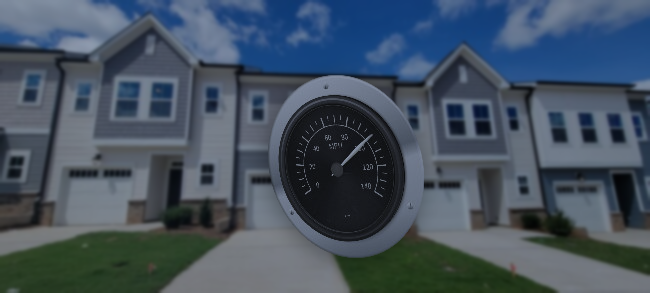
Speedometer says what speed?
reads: 100 mph
